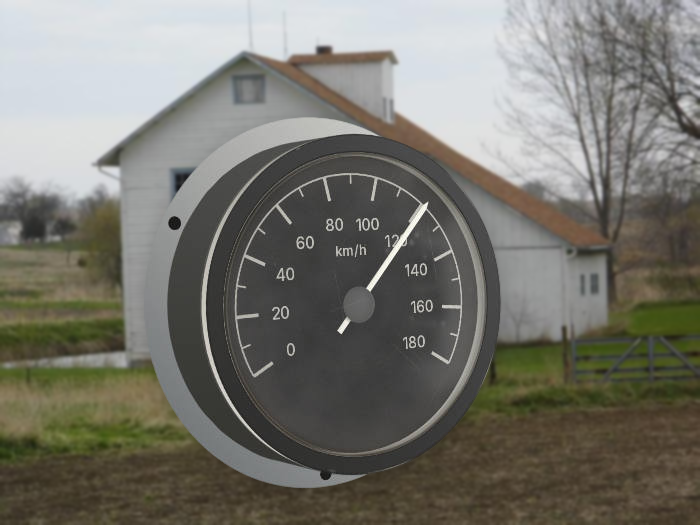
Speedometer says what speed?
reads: 120 km/h
